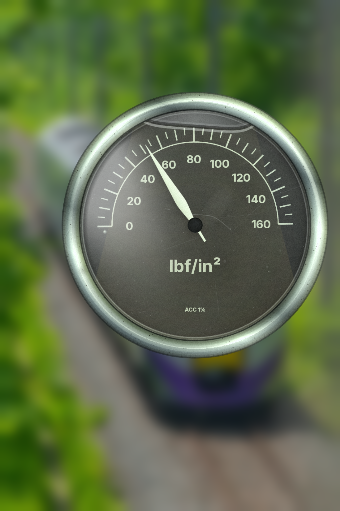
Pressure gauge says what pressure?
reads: 52.5 psi
